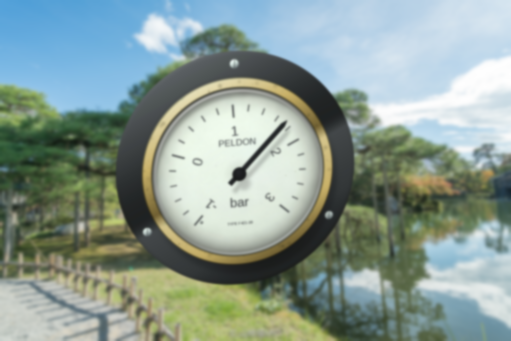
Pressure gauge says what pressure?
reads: 1.7 bar
